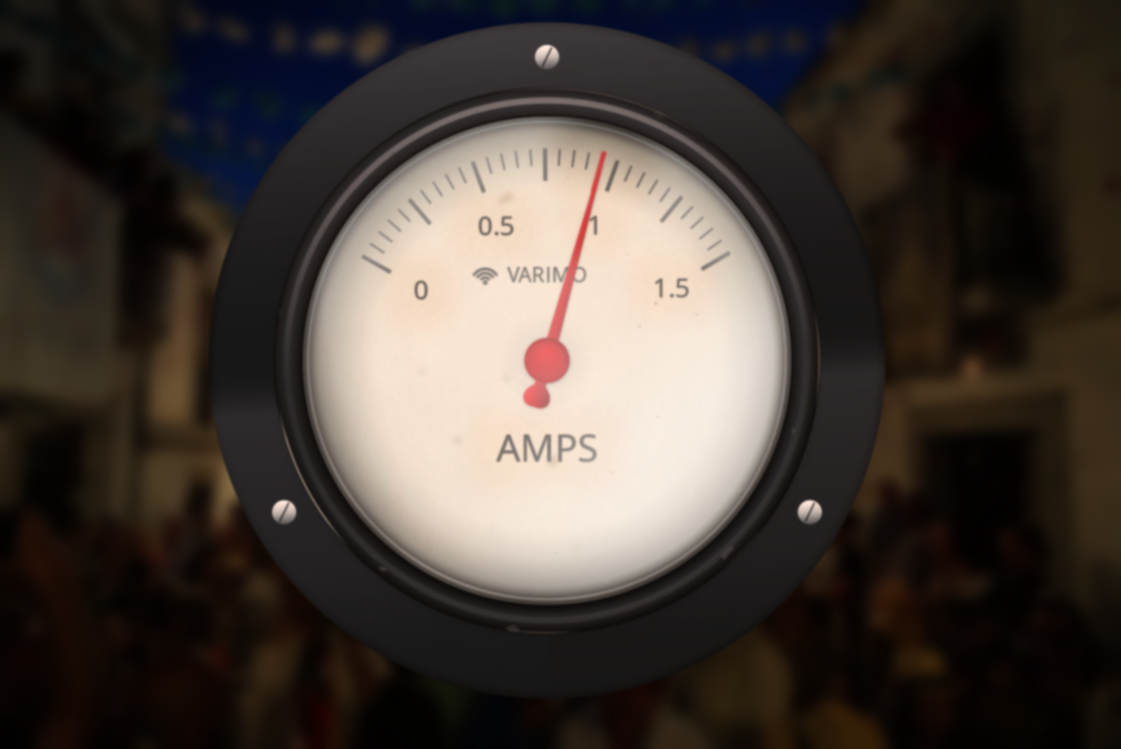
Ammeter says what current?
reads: 0.95 A
